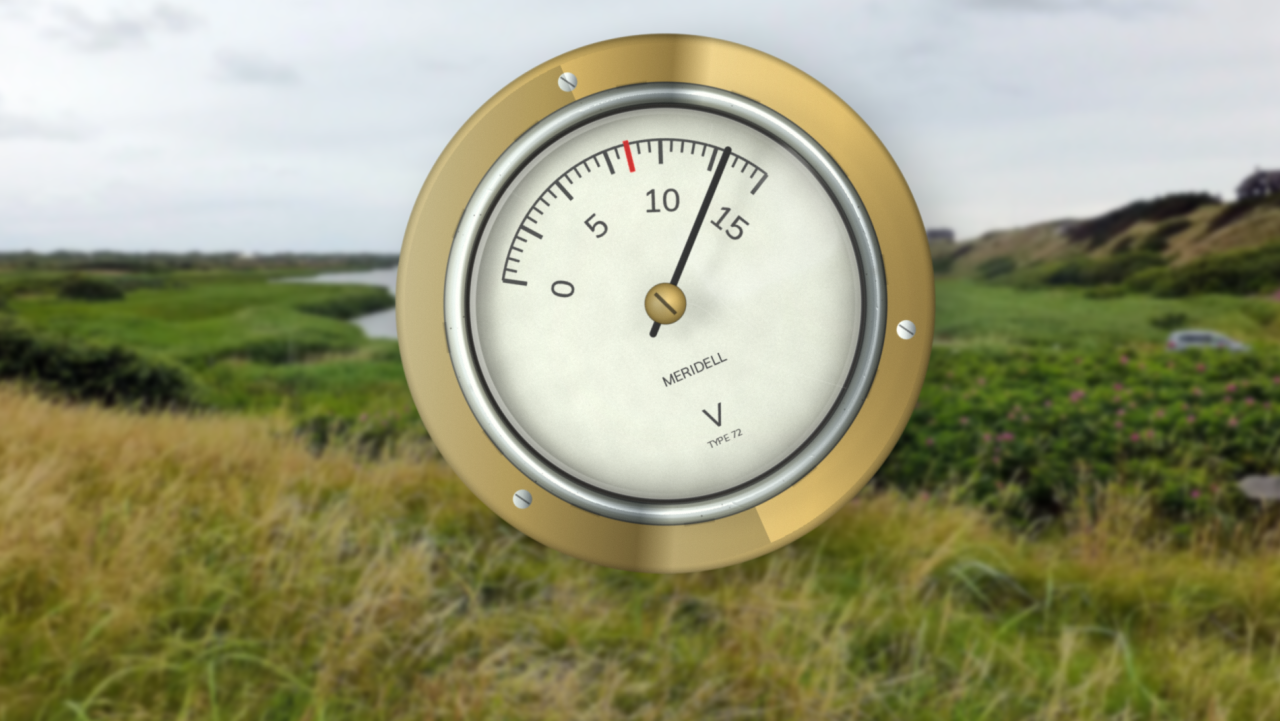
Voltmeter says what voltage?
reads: 13 V
